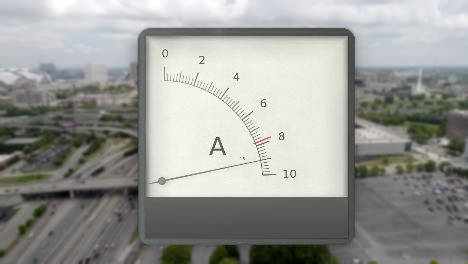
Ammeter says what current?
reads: 9 A
